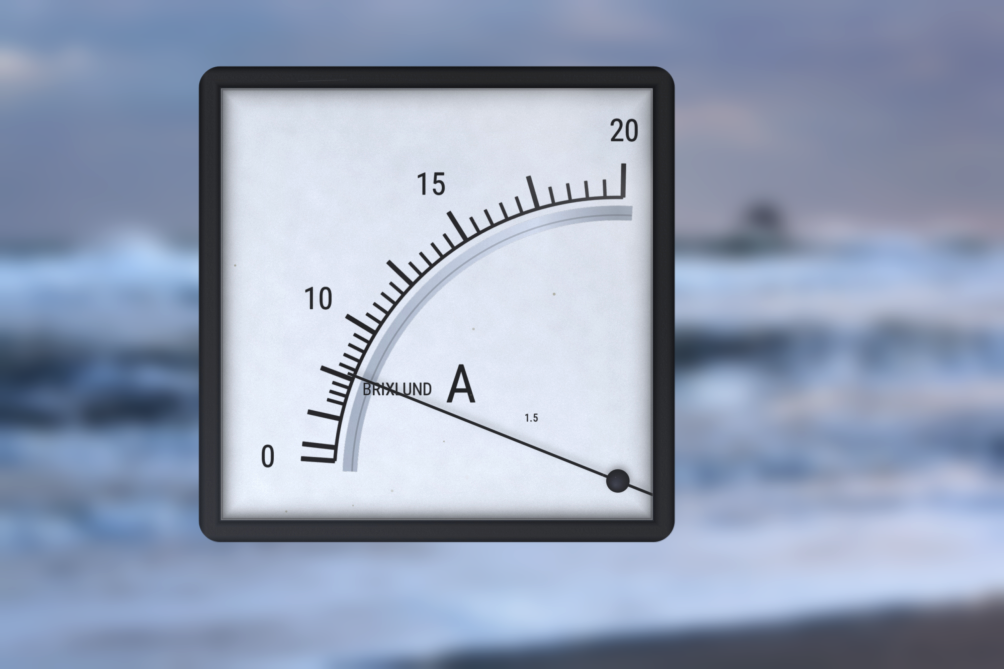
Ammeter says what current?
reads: 7.75 A
